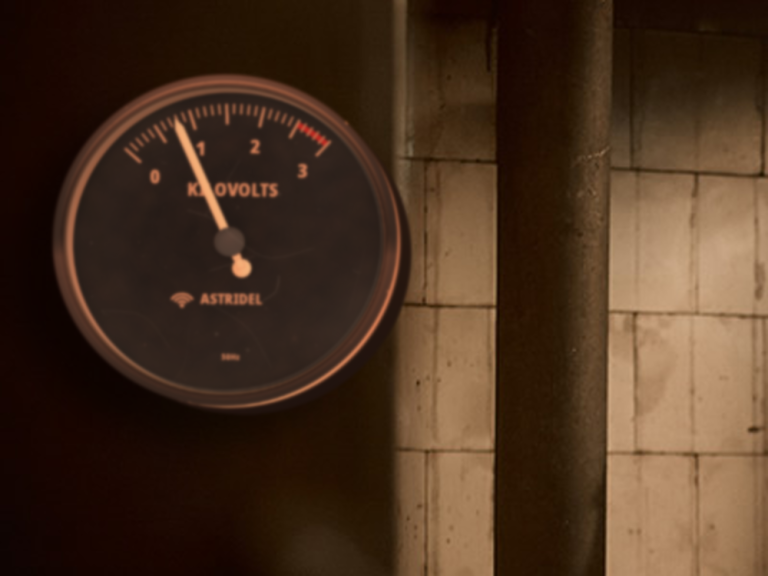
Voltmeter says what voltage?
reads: 0.8 kV
